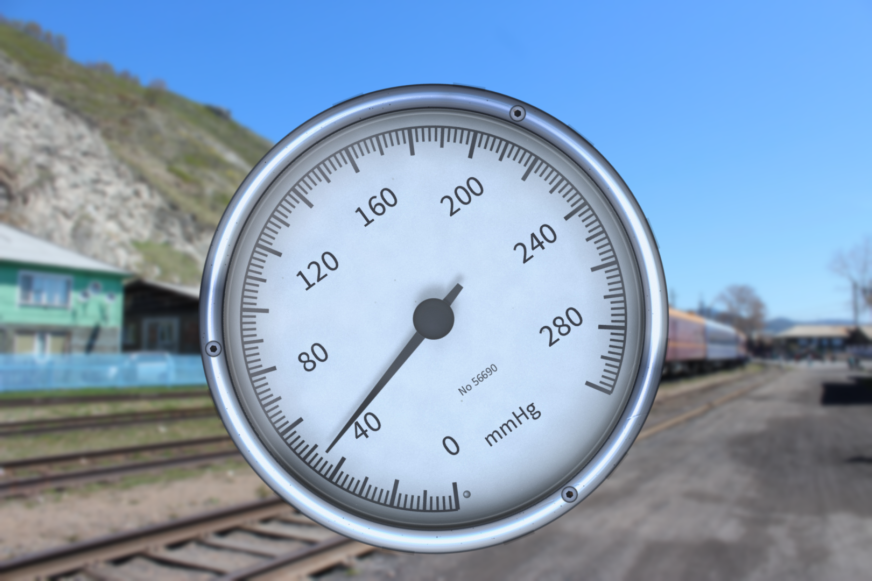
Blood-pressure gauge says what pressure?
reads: 46 mmHg
